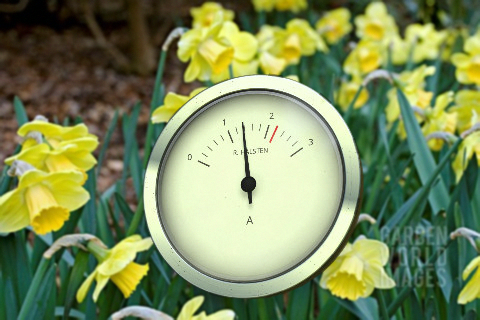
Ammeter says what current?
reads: 1.4 A
